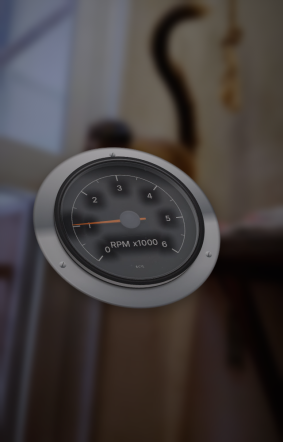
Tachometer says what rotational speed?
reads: 1000 rpm
